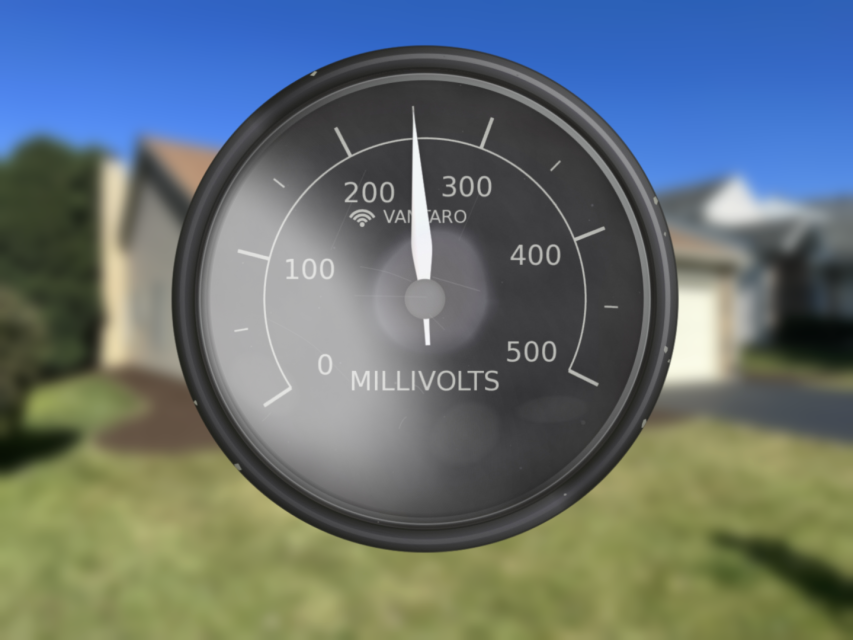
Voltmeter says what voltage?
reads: 250 mV
